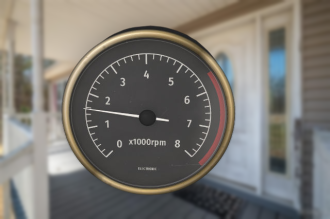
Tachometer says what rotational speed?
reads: 1600 rpm
